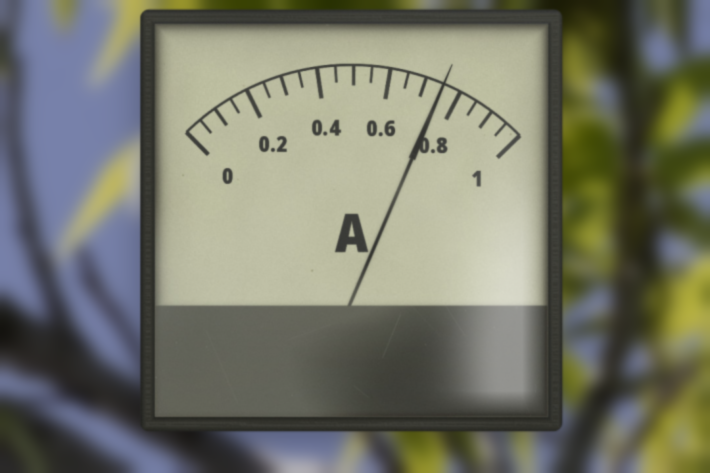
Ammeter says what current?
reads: 0.75 A
